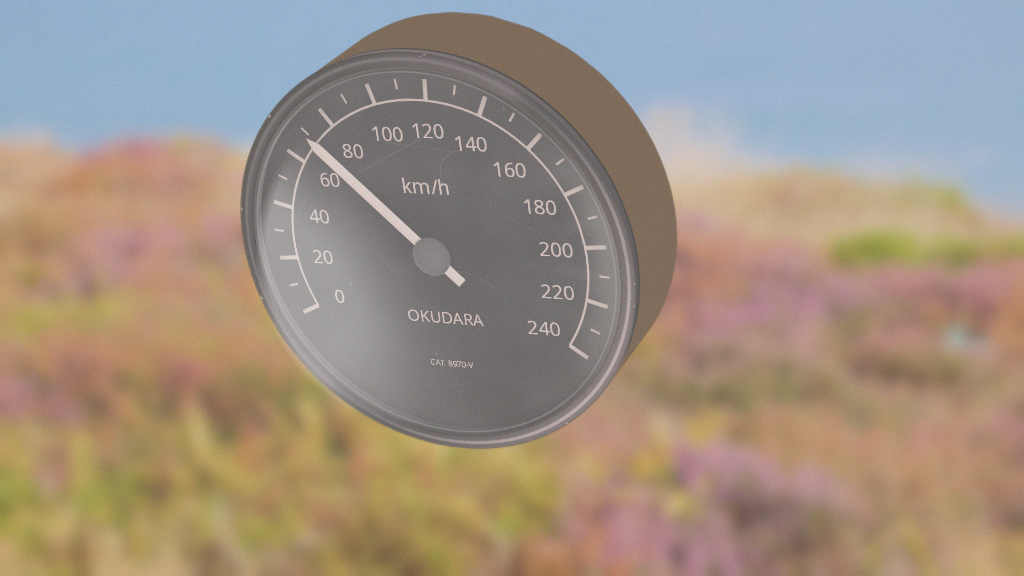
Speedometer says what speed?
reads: 70 km/h
